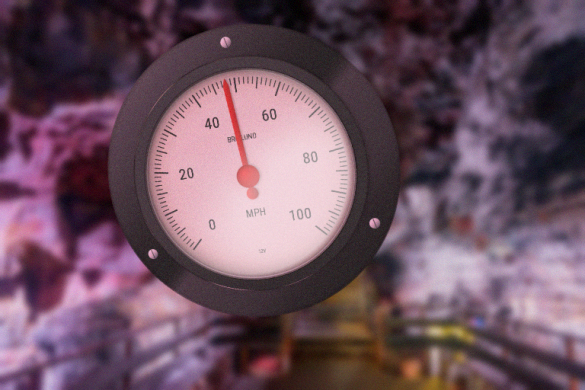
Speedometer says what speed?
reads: 48 mph
